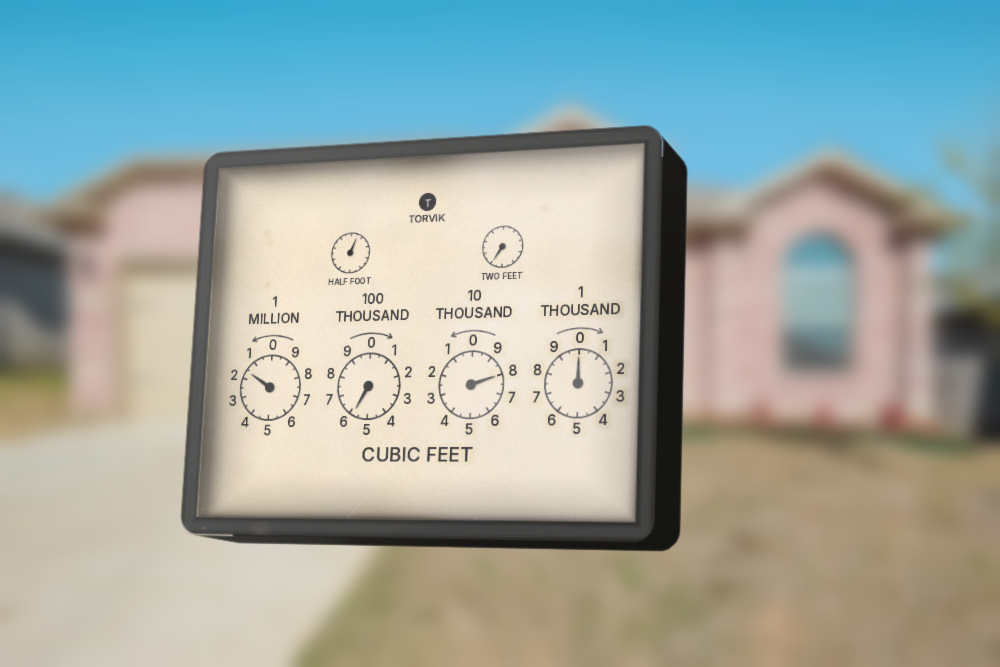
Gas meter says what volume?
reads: 158000 ft³
